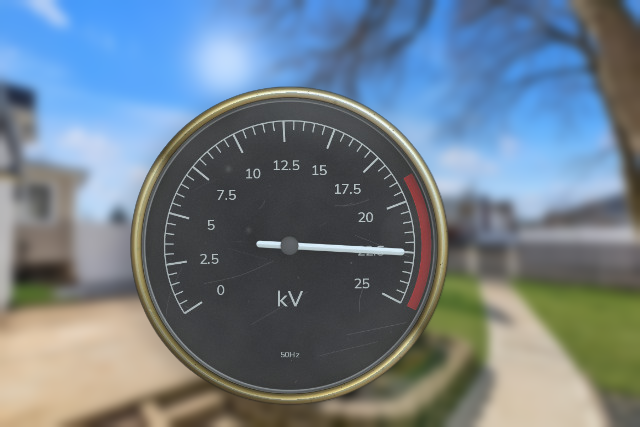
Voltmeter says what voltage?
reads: 22.5 kV
